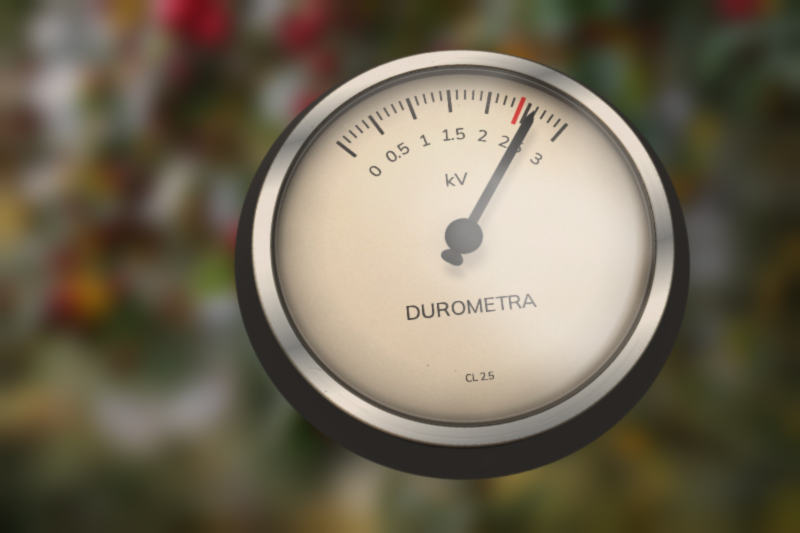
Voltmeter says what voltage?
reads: 2.6 kV
